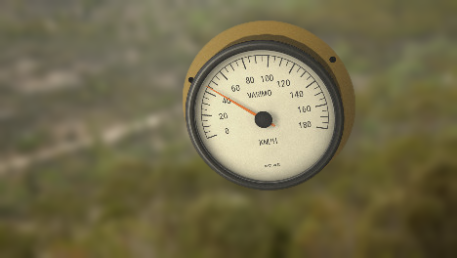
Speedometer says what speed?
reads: 45 km/h
